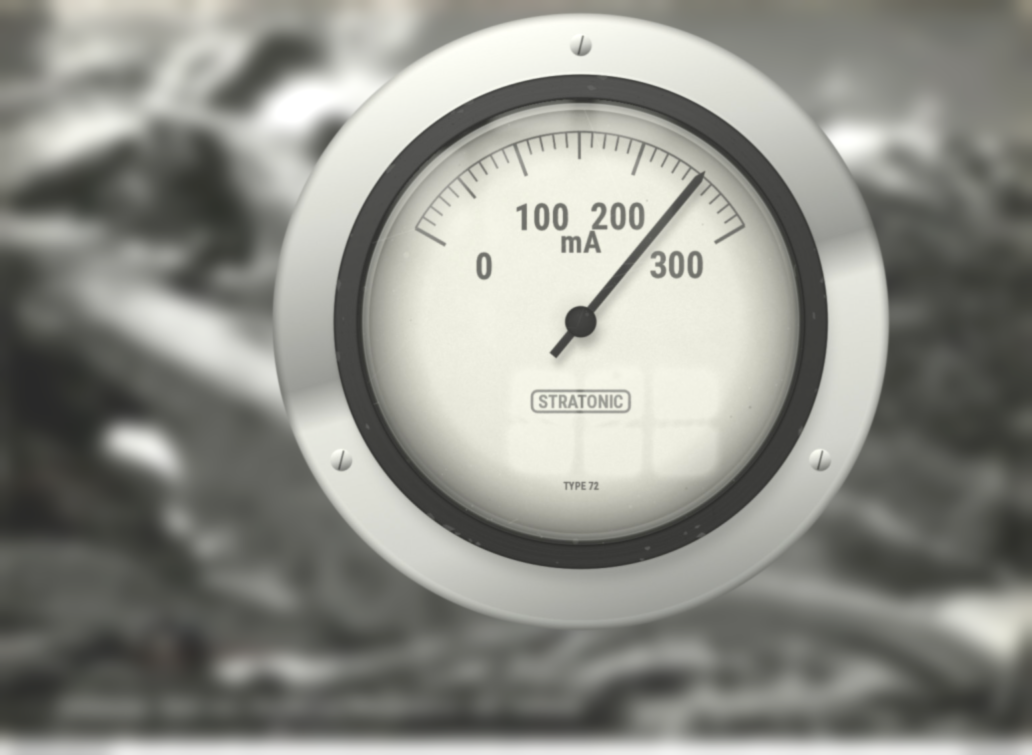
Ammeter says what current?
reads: 250 mA
